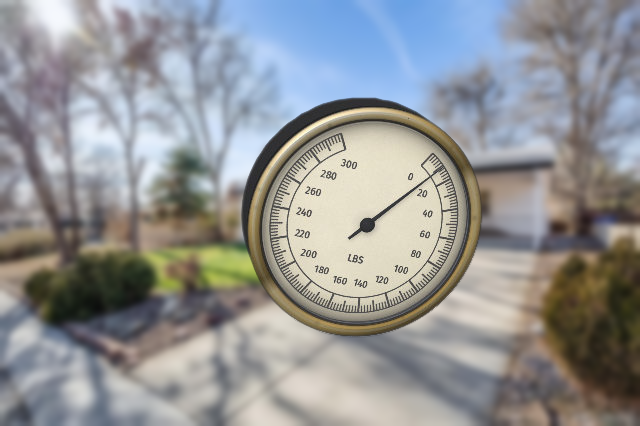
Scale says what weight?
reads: 10 lb
